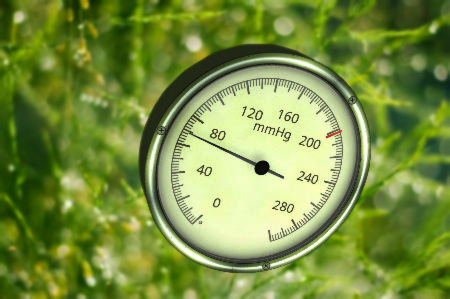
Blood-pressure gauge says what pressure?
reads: 70 mmHg
